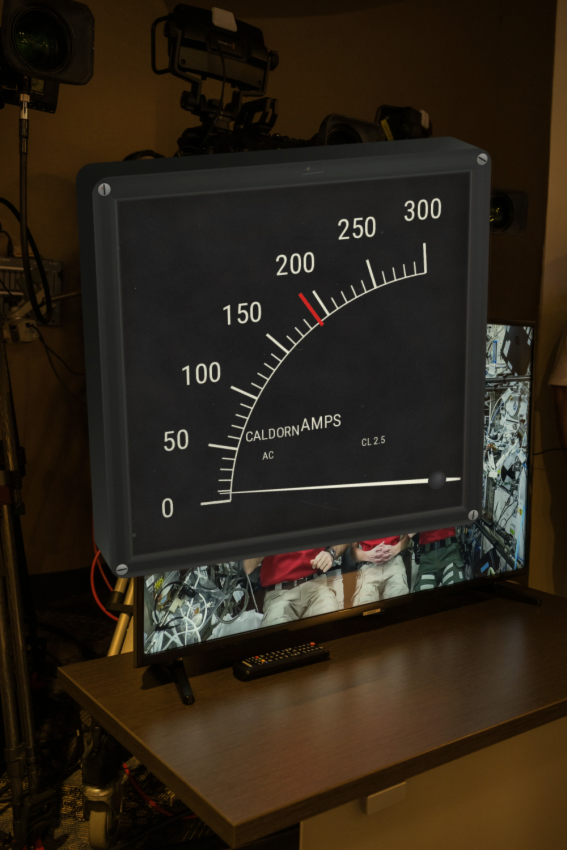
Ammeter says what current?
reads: 10 A
